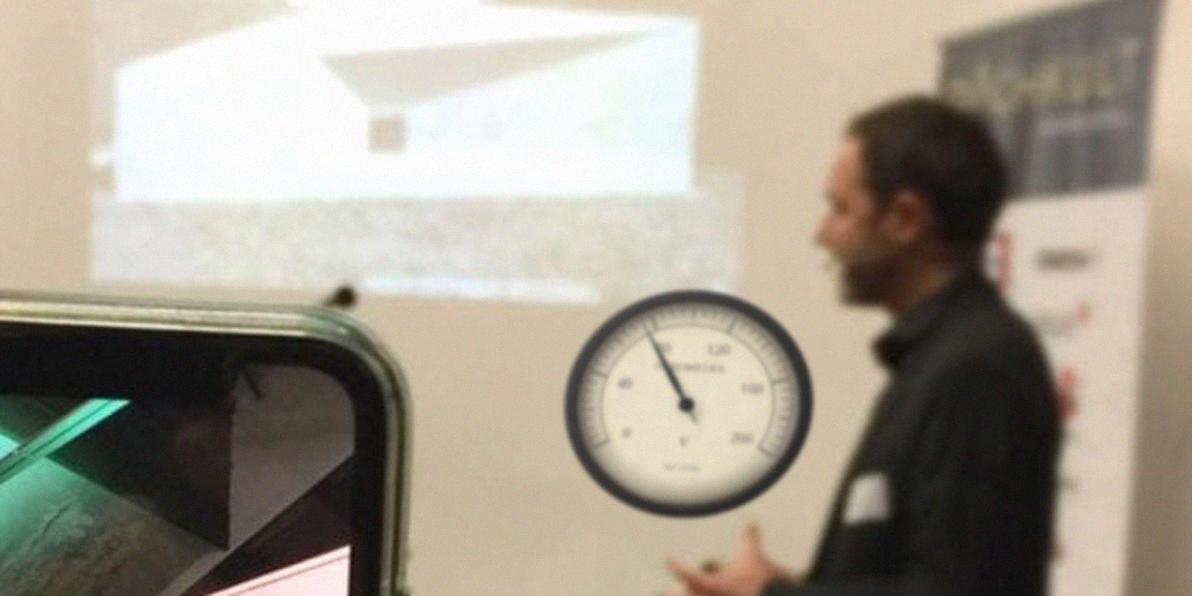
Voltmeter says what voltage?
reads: 75 V
